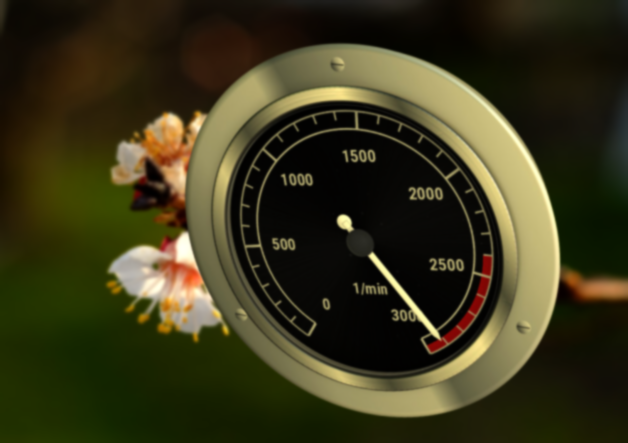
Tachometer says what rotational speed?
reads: 2900 rpm
